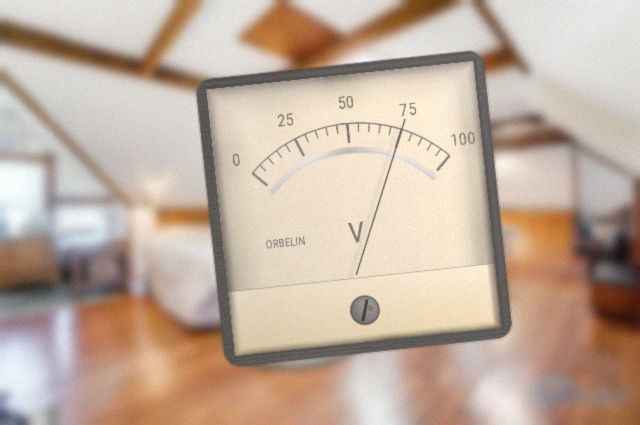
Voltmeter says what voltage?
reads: 75 V
